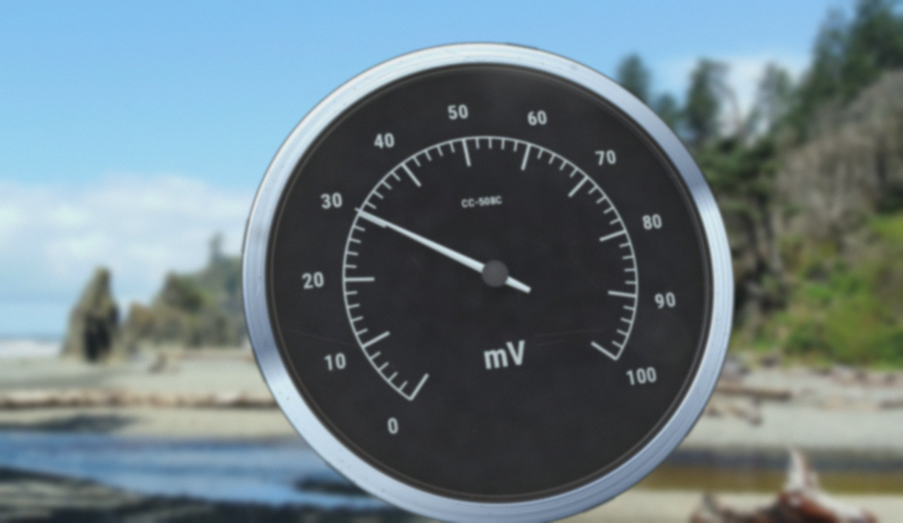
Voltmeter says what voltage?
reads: 30 mV
